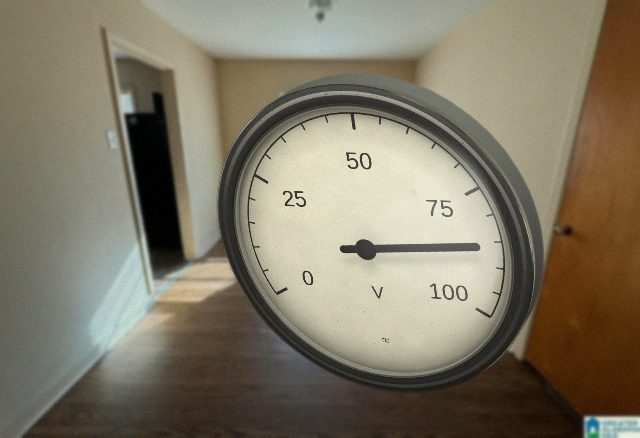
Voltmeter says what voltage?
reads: 85 V
